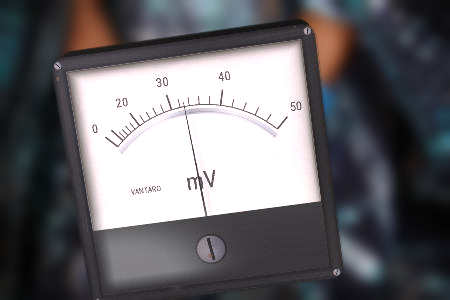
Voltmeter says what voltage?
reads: 33 mV
